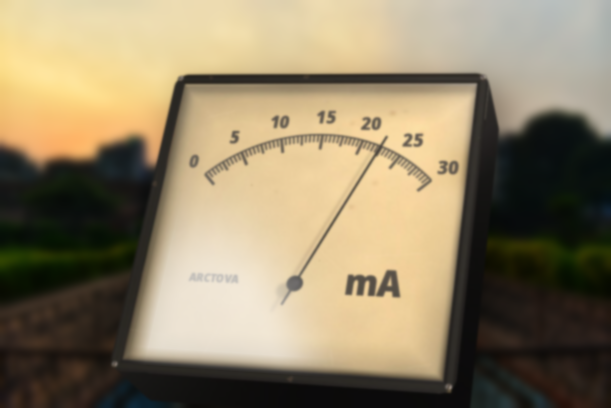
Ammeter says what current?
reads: 22.5 mA
